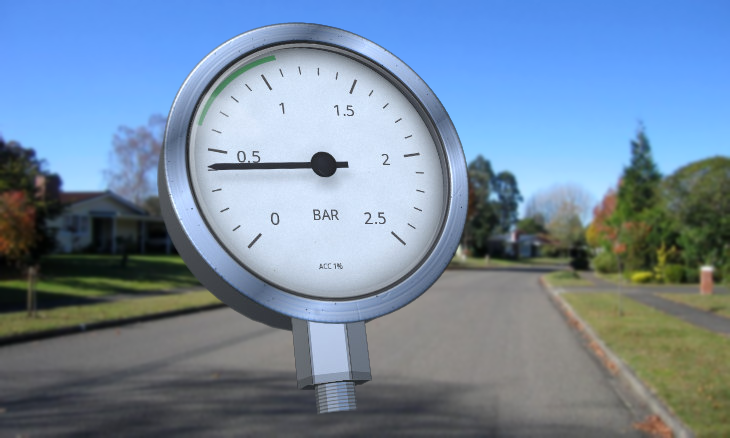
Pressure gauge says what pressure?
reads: 0.4 bar
